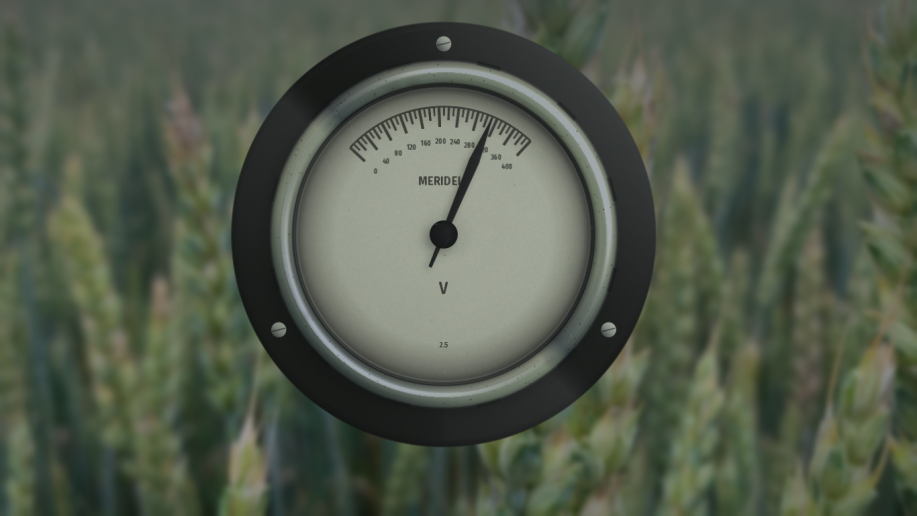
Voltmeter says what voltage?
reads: 310 V
